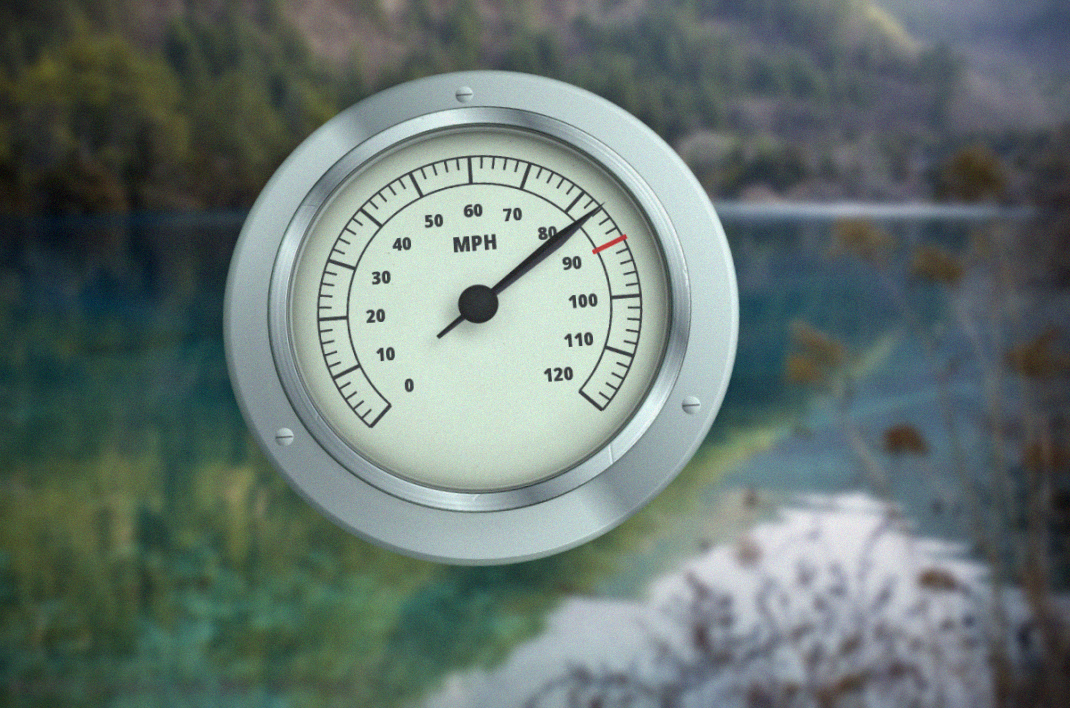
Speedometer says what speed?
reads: 84 mph
